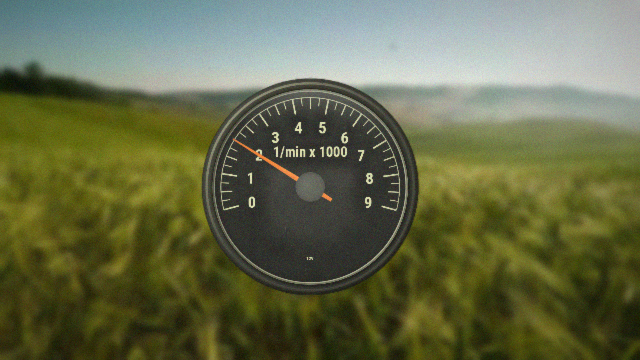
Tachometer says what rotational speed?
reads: 2000 rpm
